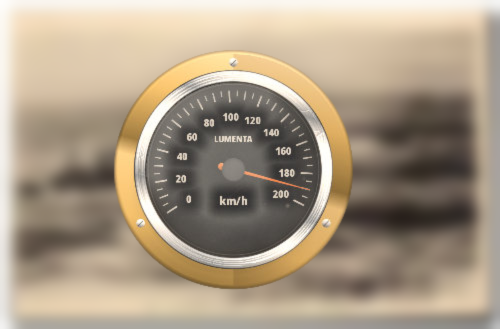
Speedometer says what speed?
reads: 190 km/h
